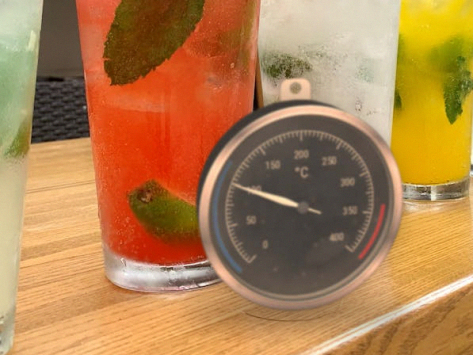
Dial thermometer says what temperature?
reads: 100 °C
